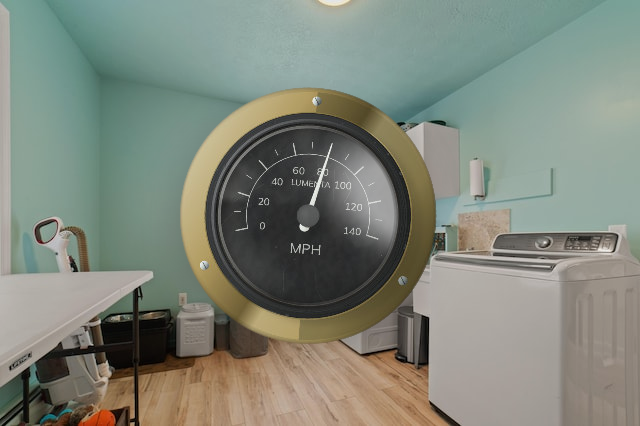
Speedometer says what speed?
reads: 80 mph
